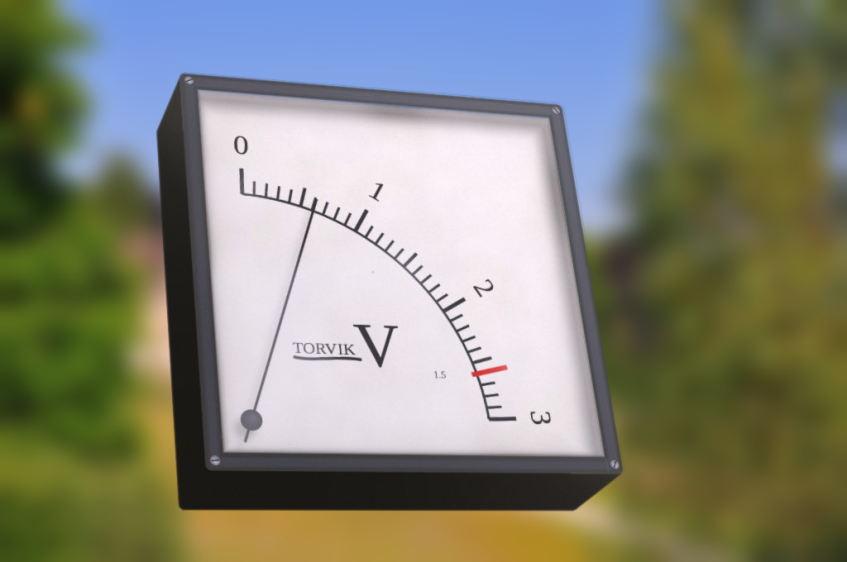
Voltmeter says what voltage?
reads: 0.6 V
